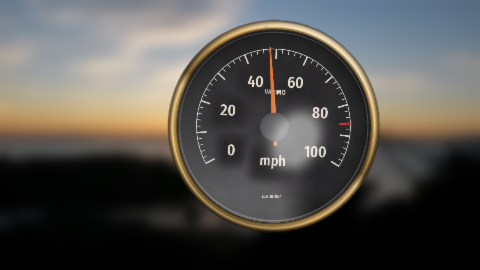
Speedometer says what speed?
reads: 48 mph
